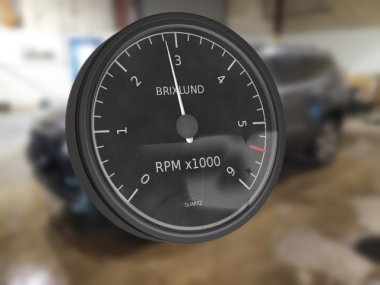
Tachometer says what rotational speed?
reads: 2800 rpm
